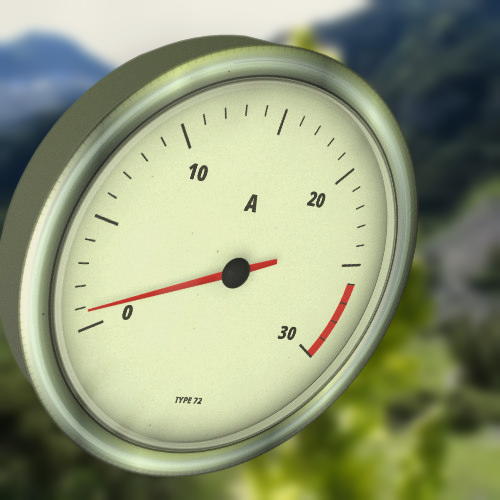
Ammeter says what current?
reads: 1 A
